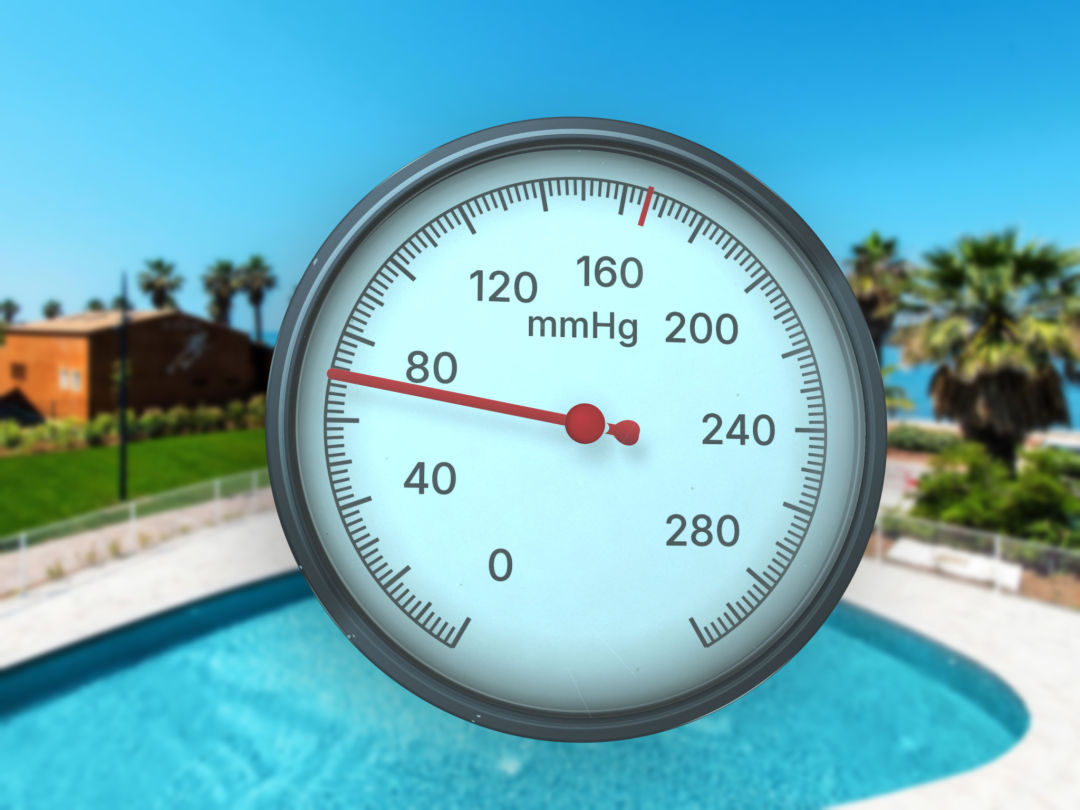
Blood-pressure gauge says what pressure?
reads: 70 mmHg
